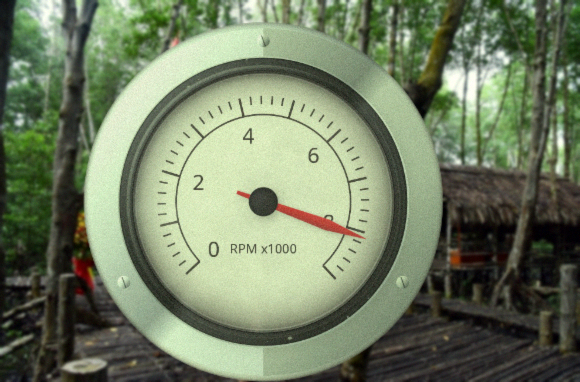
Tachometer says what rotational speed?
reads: 8100 rpm
